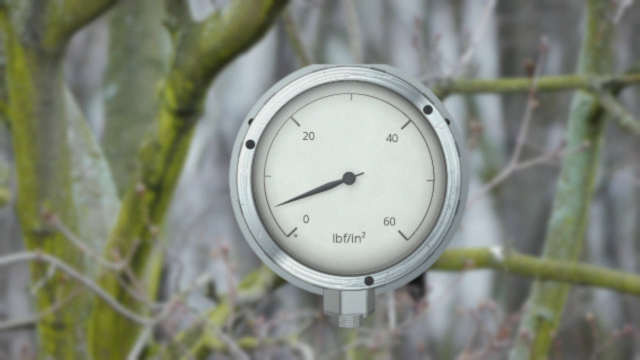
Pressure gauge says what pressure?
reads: 5 psi
